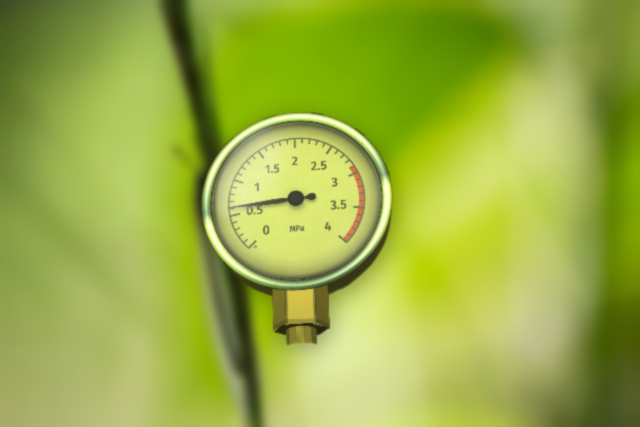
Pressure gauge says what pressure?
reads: 0.6 MPa
